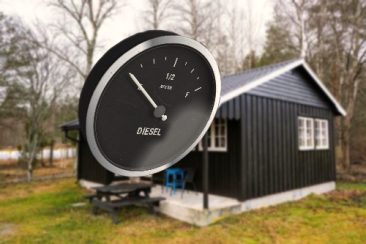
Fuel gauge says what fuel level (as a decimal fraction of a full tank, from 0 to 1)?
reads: 0
